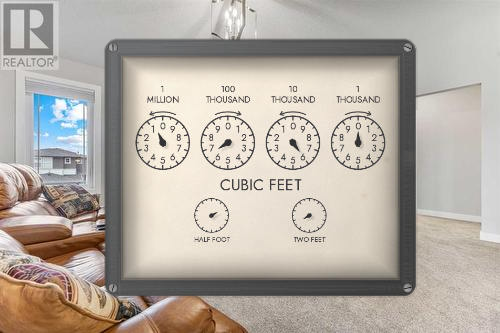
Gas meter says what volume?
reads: 66000 ft³
